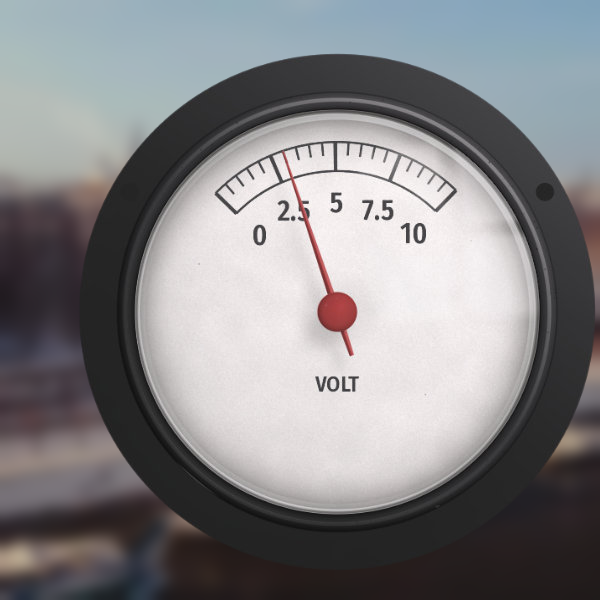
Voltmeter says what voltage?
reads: 3 V
